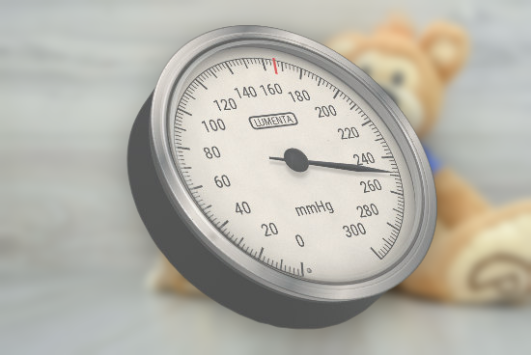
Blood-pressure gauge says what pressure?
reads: 250 mmHg
